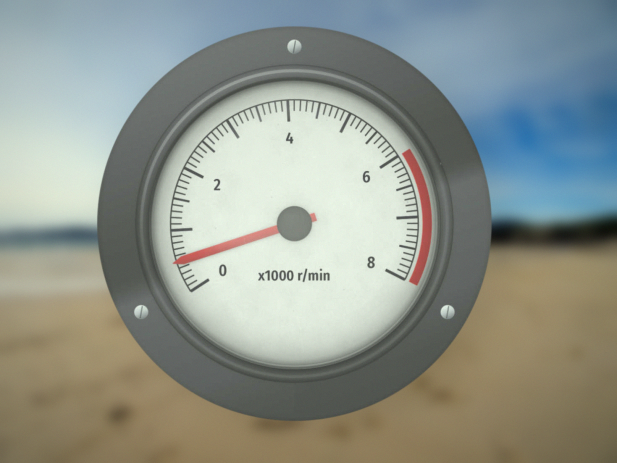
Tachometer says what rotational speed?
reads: 500 rpm
